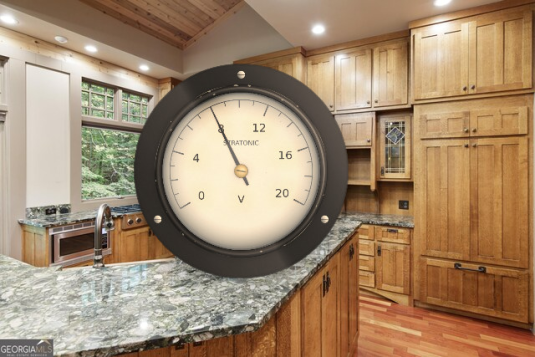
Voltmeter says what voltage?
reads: 8 V
